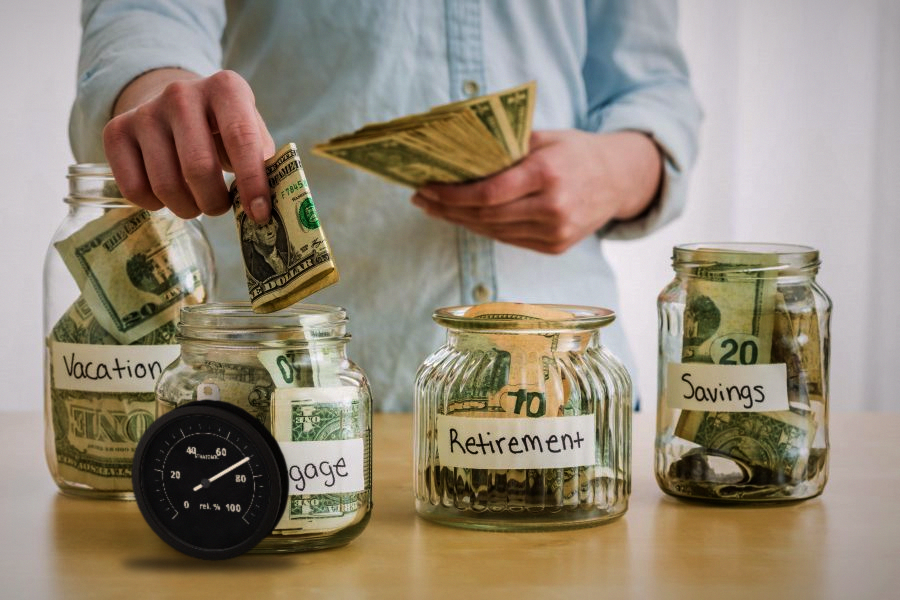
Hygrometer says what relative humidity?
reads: 72 %
